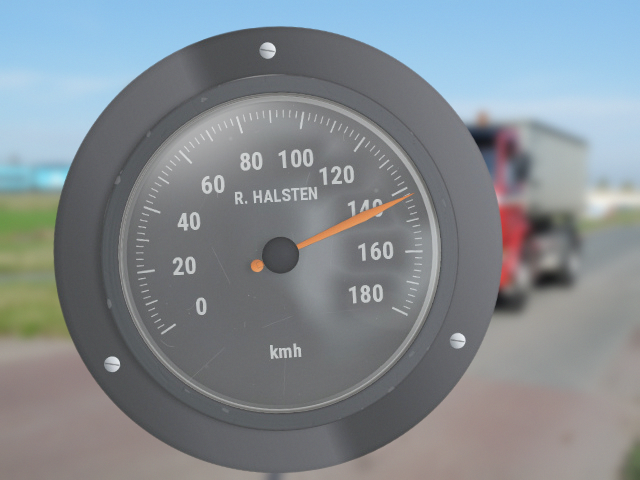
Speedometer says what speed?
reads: 142 km/h
